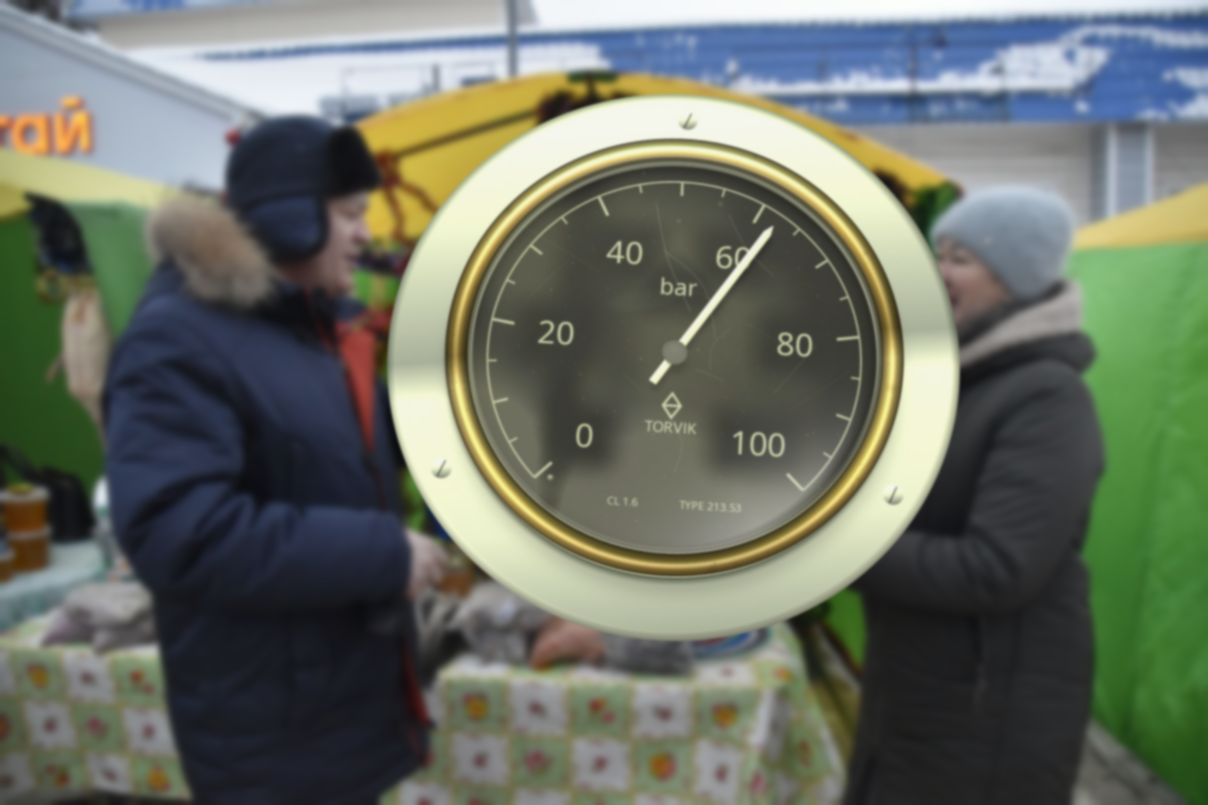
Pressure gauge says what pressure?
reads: 62.5 bar
